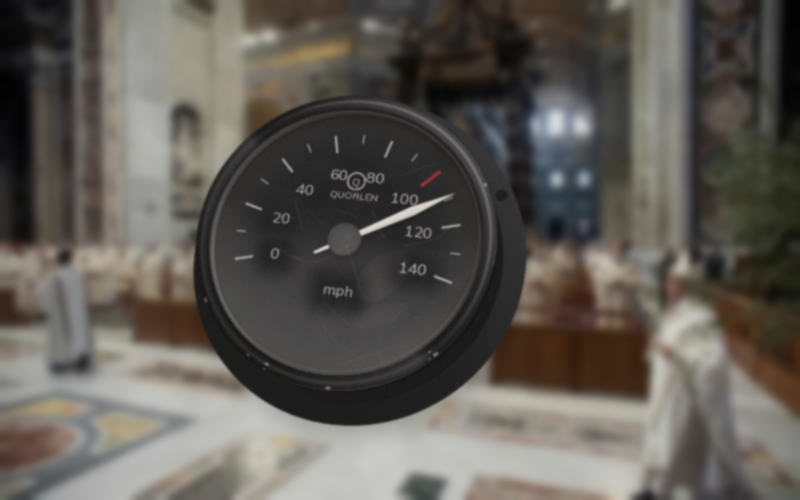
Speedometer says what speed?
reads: 110 mph
